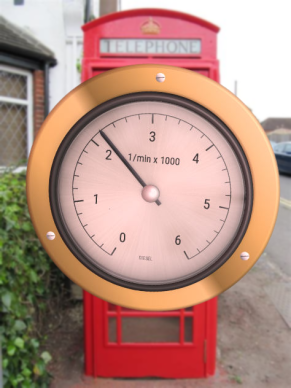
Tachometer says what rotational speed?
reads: 2200 rpm
